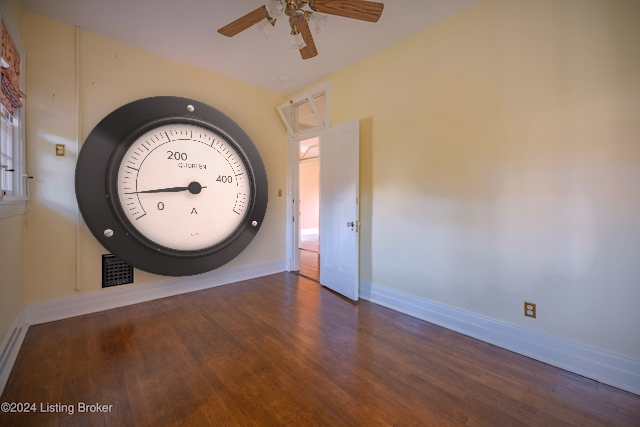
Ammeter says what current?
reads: 50 A
